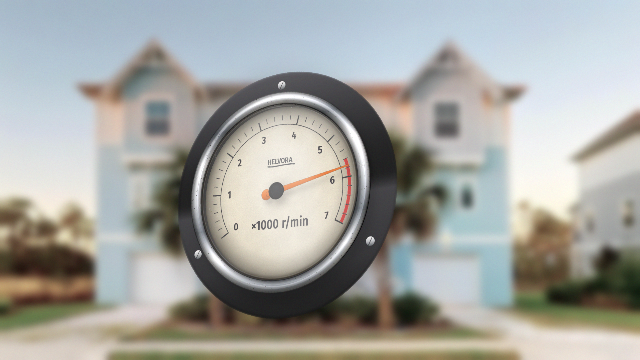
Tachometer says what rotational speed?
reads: 5800 rpm
